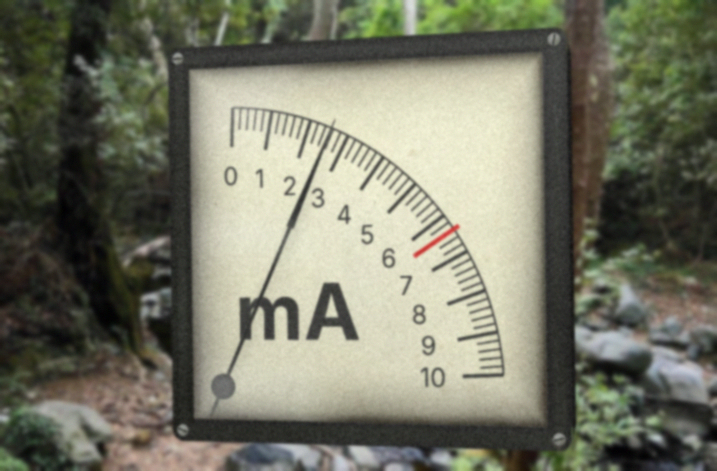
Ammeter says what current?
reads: 2.6 mA
